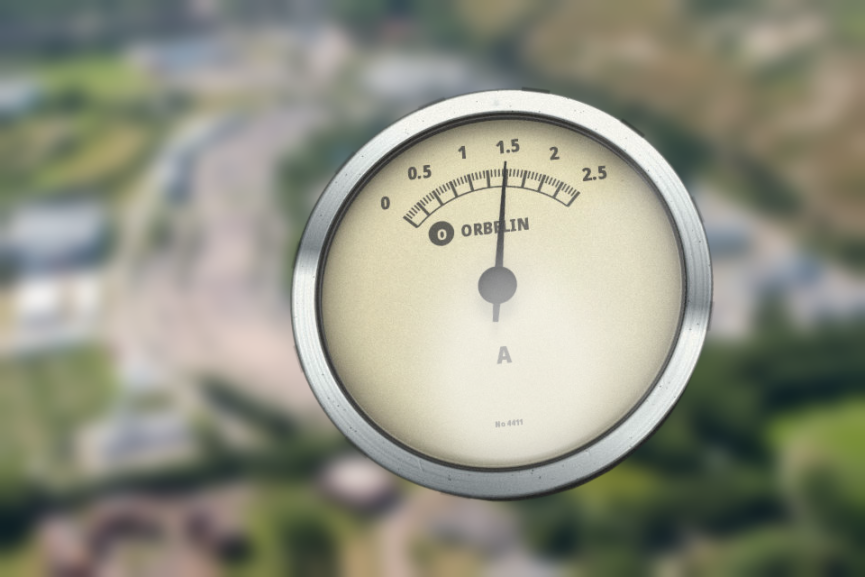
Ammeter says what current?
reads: 1.5 A
